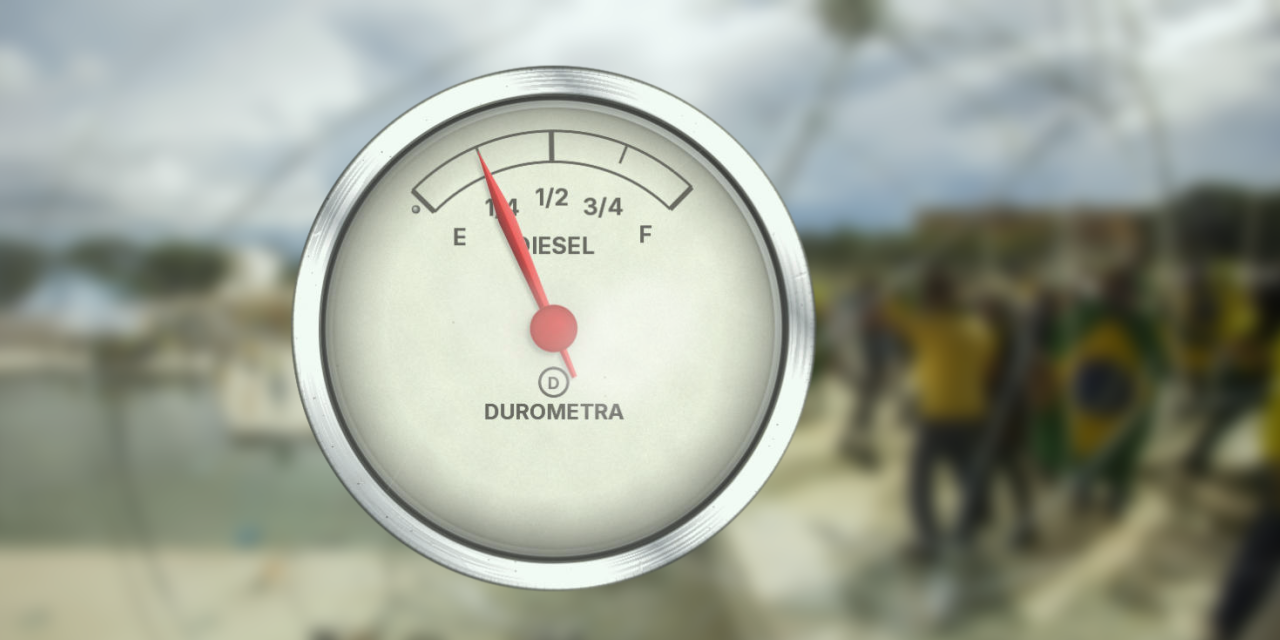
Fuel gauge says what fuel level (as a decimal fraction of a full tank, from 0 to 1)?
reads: 0.25
